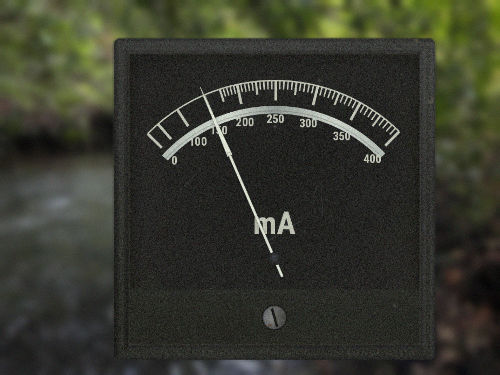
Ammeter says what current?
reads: 150 mA
